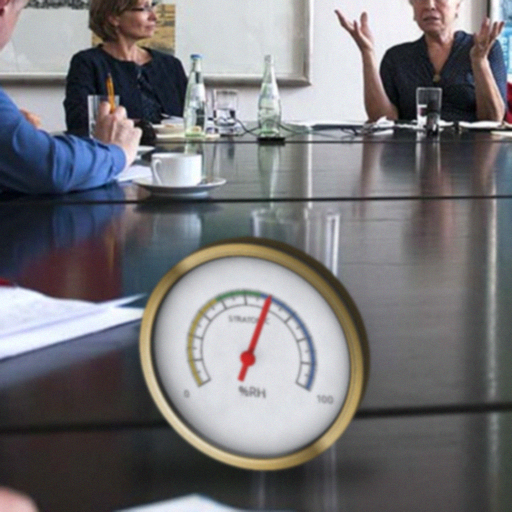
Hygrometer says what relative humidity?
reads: 60 %
